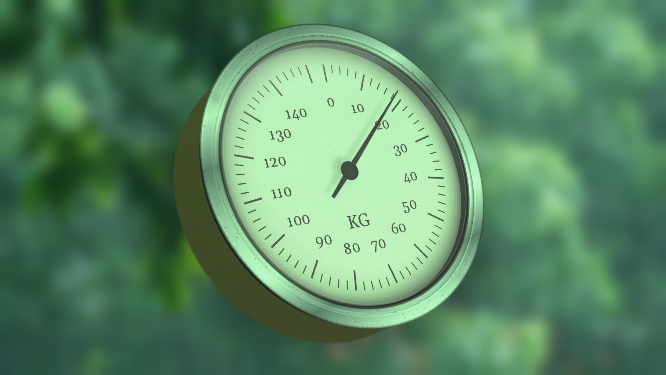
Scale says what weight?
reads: 18 kg
